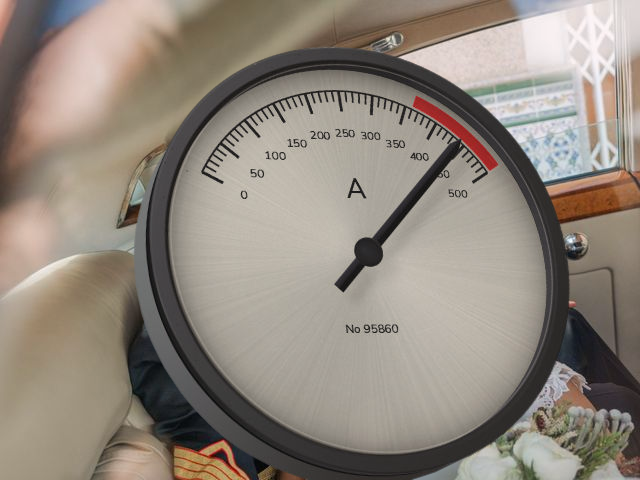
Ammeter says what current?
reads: 440 A
